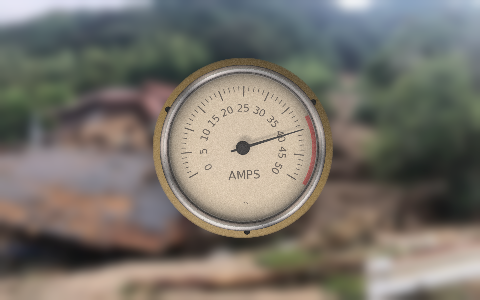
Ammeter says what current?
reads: 40 A
